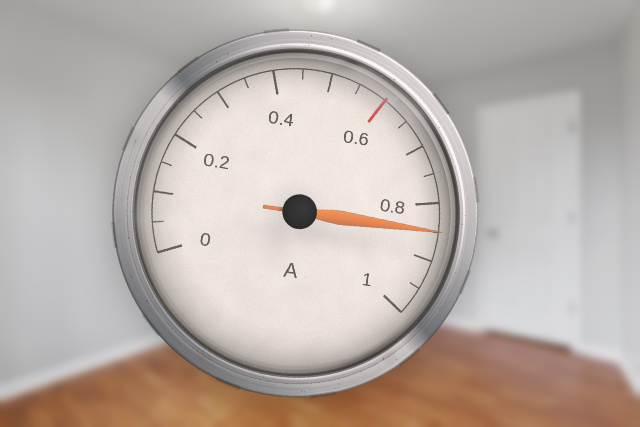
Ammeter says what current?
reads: 0.85 A
